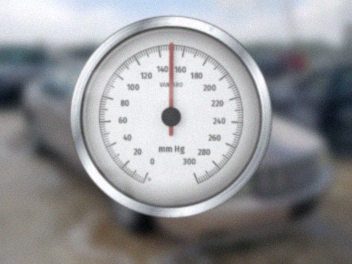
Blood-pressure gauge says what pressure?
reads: 150 mmHg
